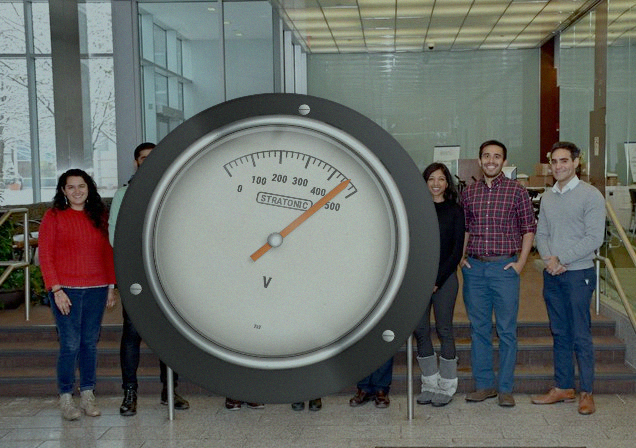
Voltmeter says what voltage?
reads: 460 V
